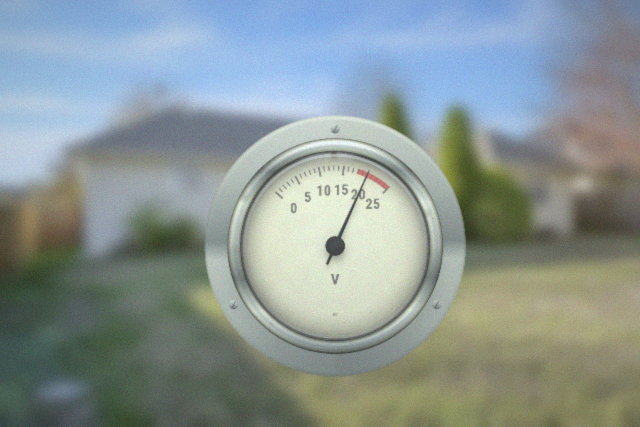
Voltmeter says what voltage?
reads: 20 V
